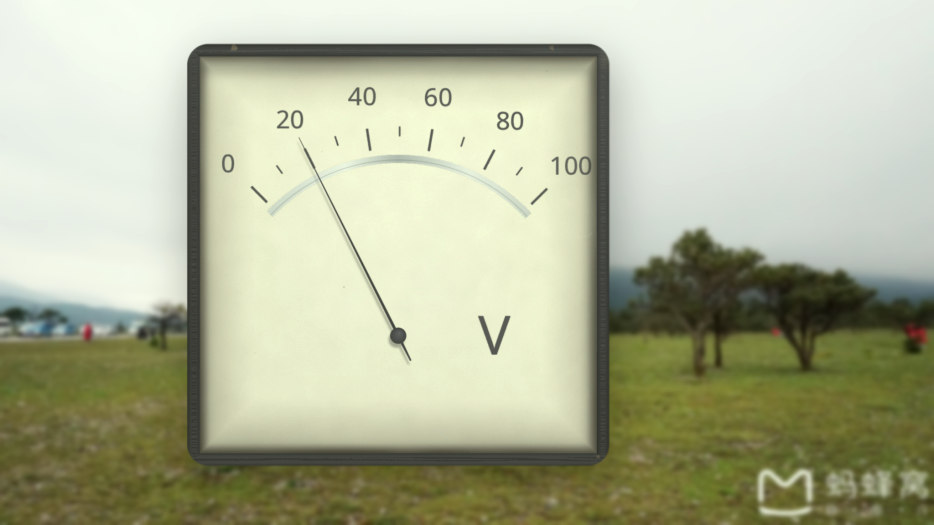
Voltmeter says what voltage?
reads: 20 V
